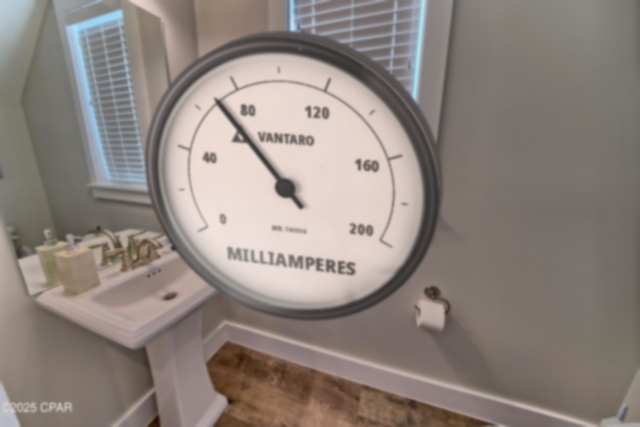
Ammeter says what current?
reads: 70 mA
